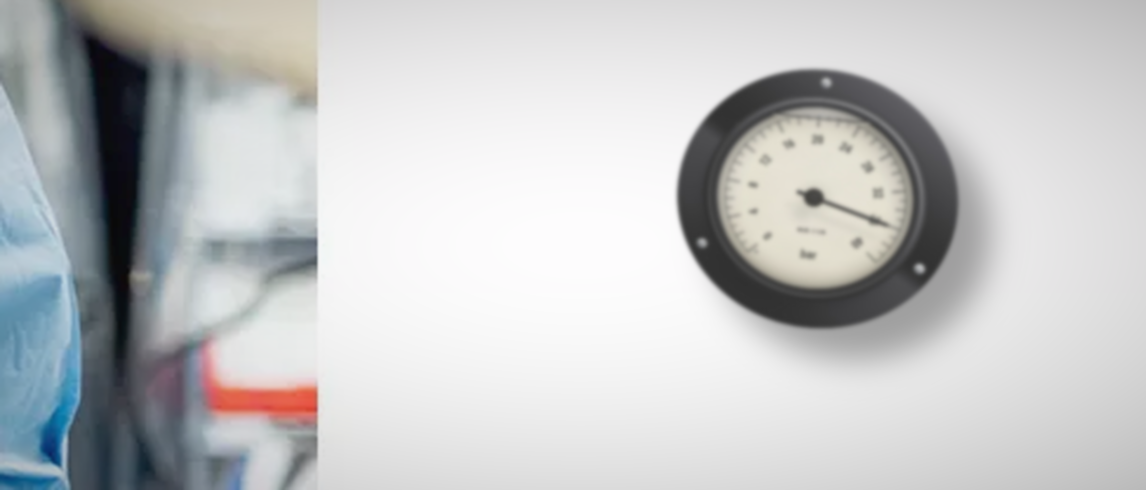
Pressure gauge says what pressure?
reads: 36 bar
